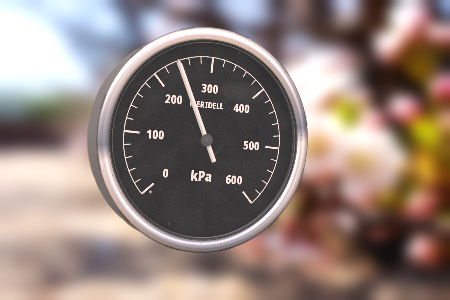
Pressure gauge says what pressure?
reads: 240 kPa
